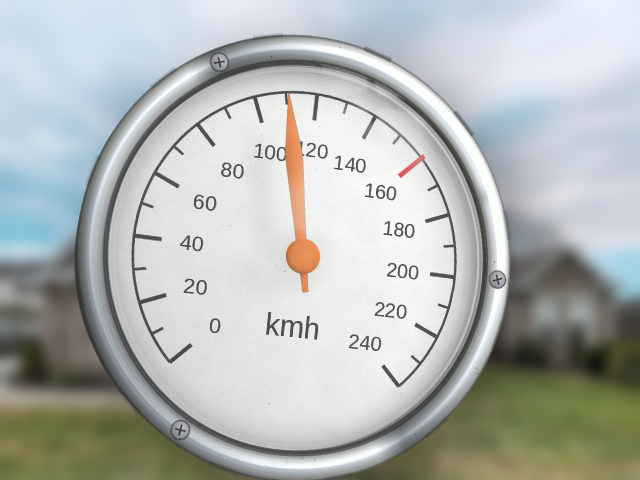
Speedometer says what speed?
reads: 110 km/h
